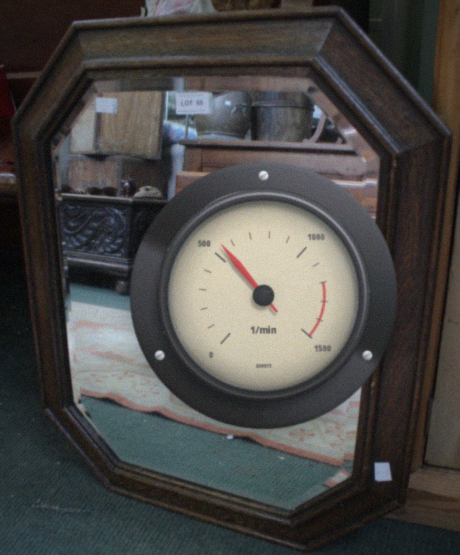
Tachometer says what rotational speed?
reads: 550 rpm
